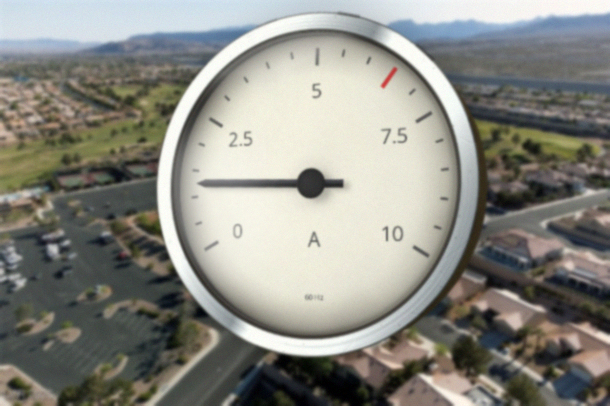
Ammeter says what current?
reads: 1.25 A
